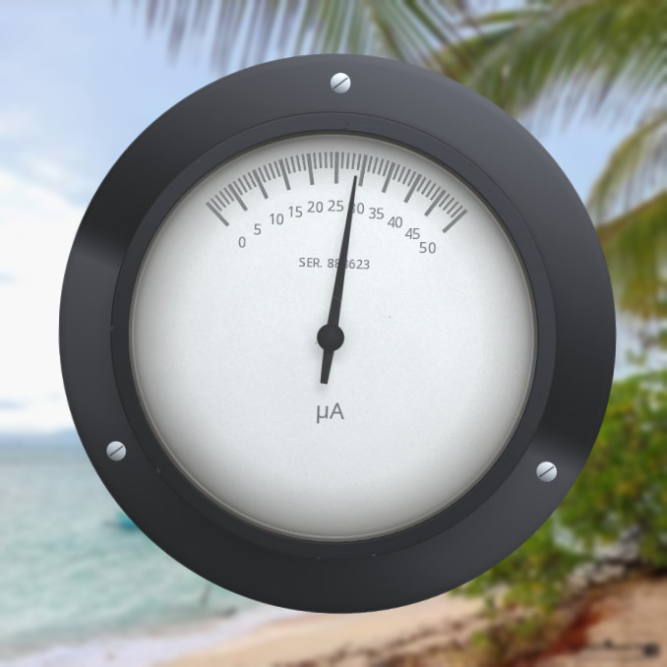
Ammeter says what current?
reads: 29 µA
